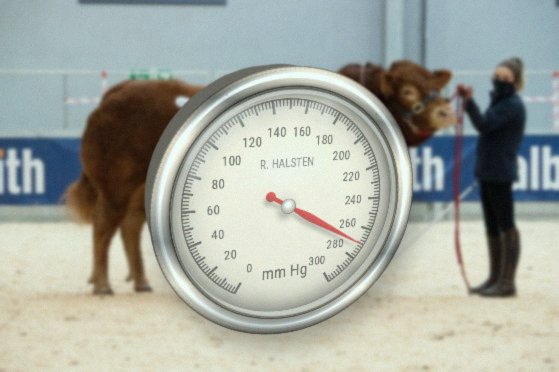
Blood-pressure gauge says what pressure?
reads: 270 mmHg
